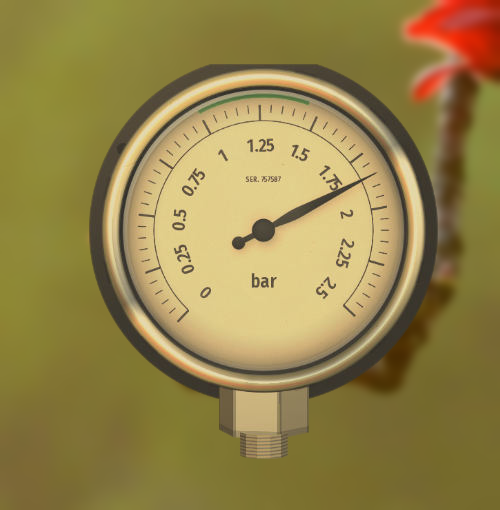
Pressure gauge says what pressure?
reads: 1.85 bar
